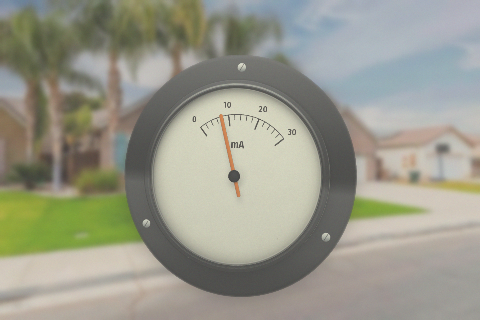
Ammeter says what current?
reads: 8 mA
